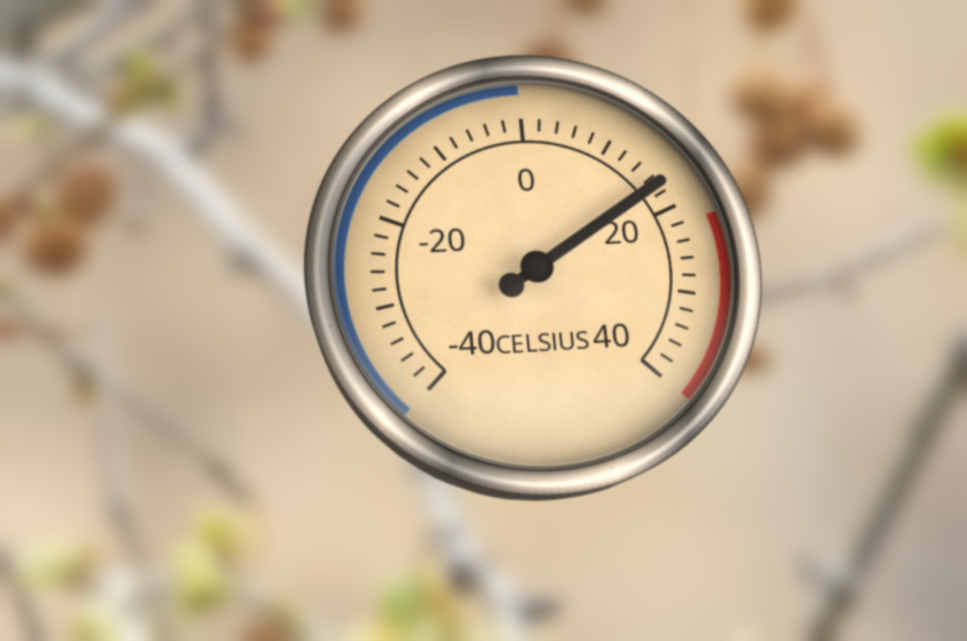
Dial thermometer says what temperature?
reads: 17 °C
